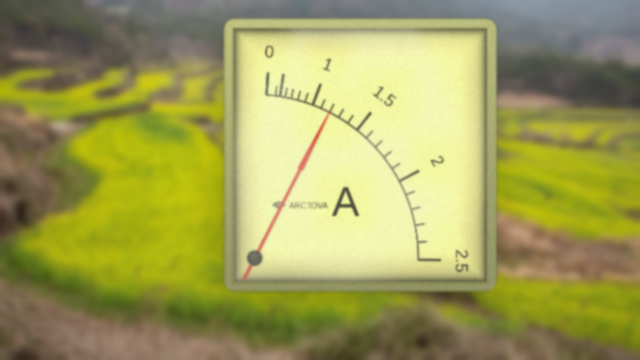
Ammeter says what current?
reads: 1.2 A
